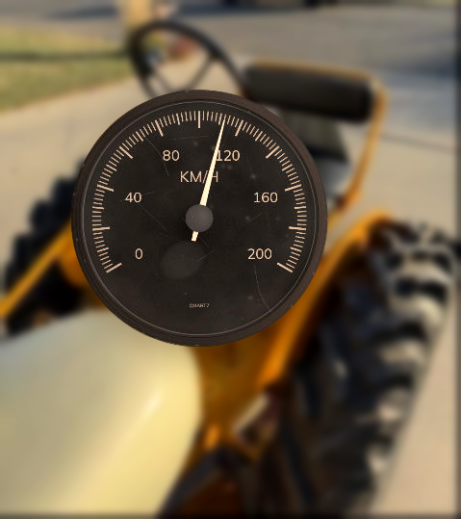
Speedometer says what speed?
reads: 112 km/h
